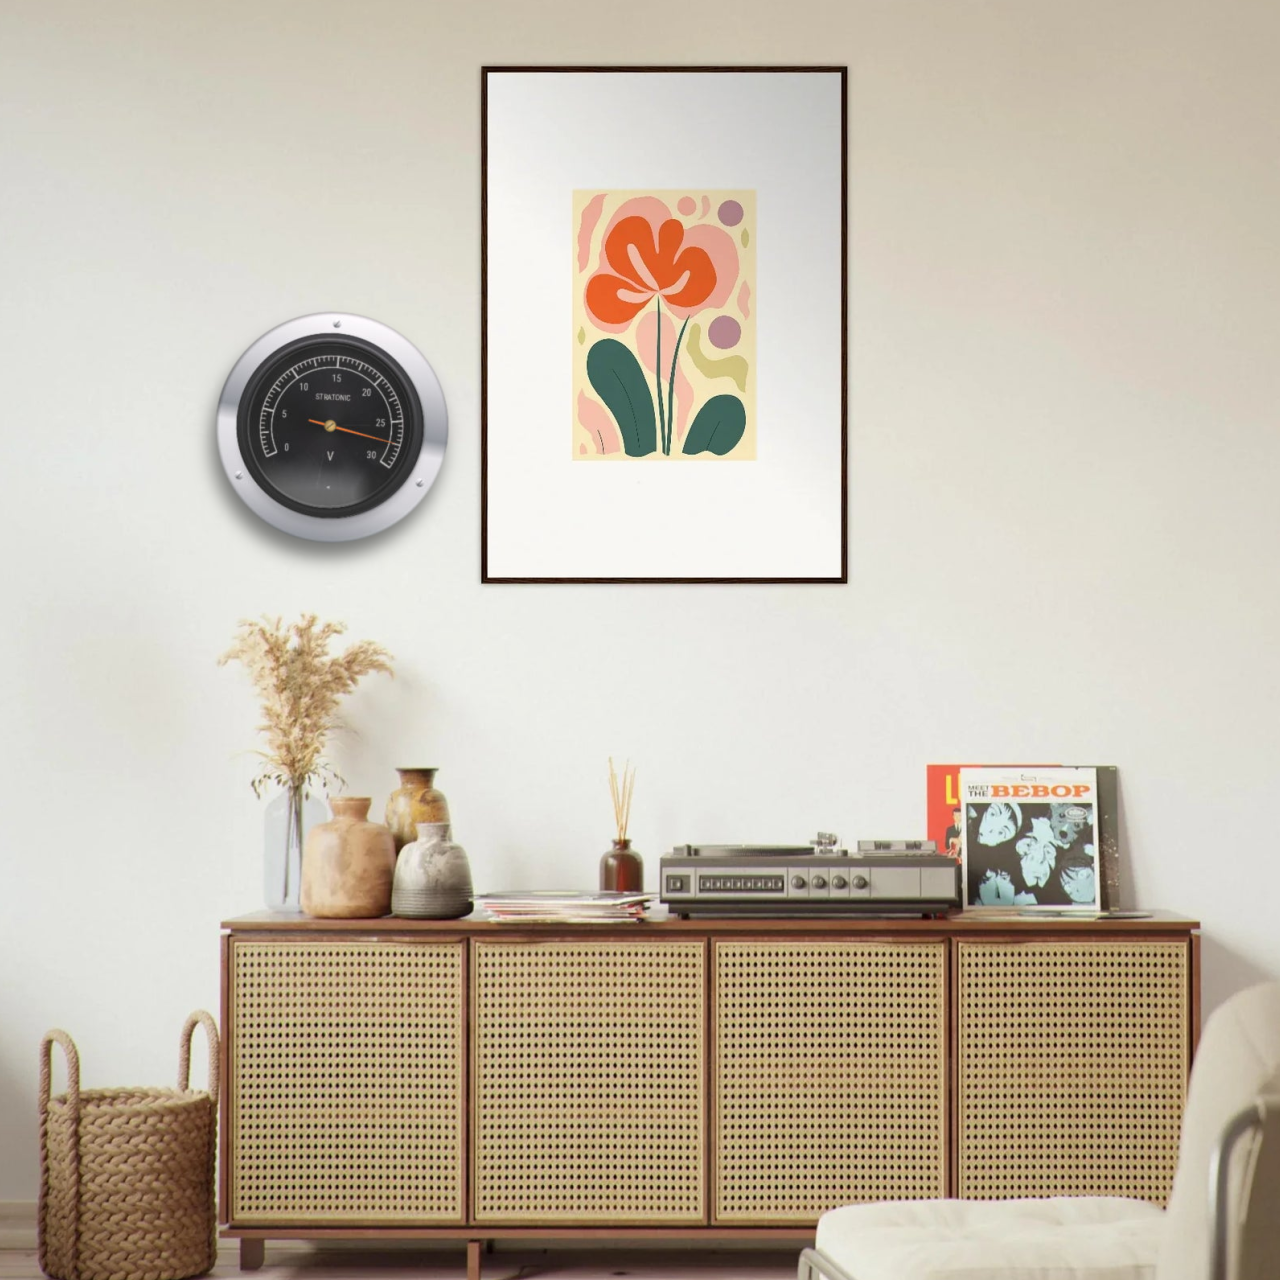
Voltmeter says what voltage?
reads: 27.5 V
